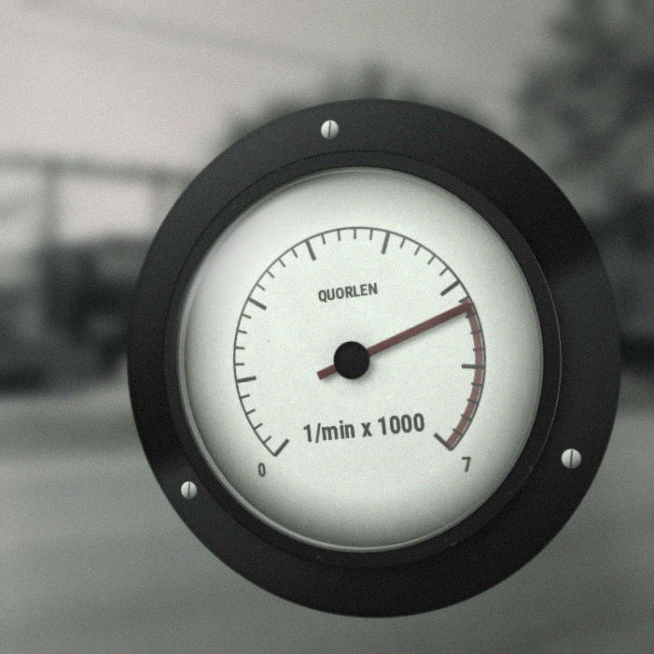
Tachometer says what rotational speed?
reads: 5300 rpm
